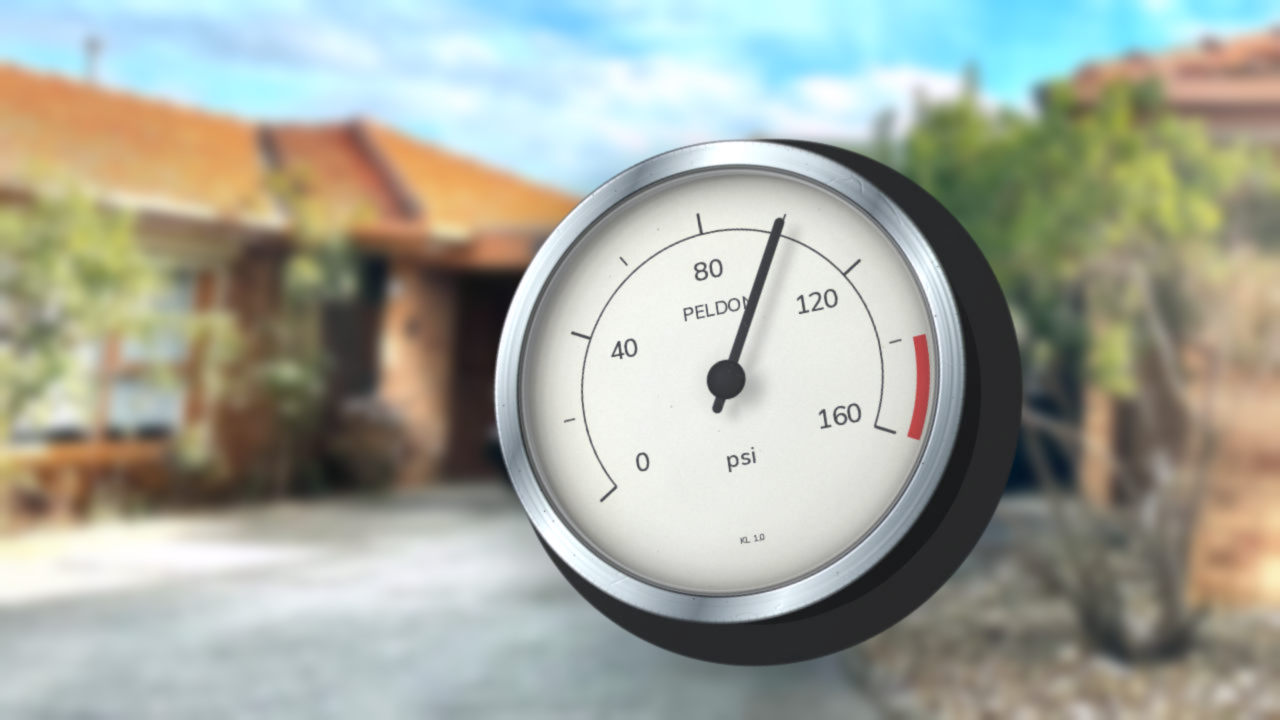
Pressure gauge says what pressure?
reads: 100 psi
